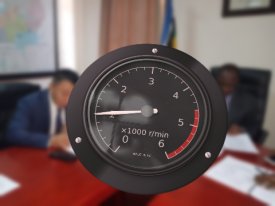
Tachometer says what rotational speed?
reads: 1000 rpm
